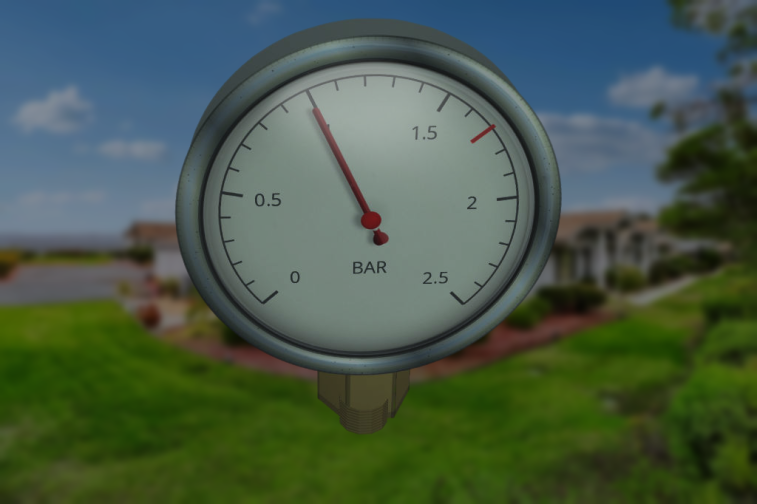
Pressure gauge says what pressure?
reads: 1 bar
